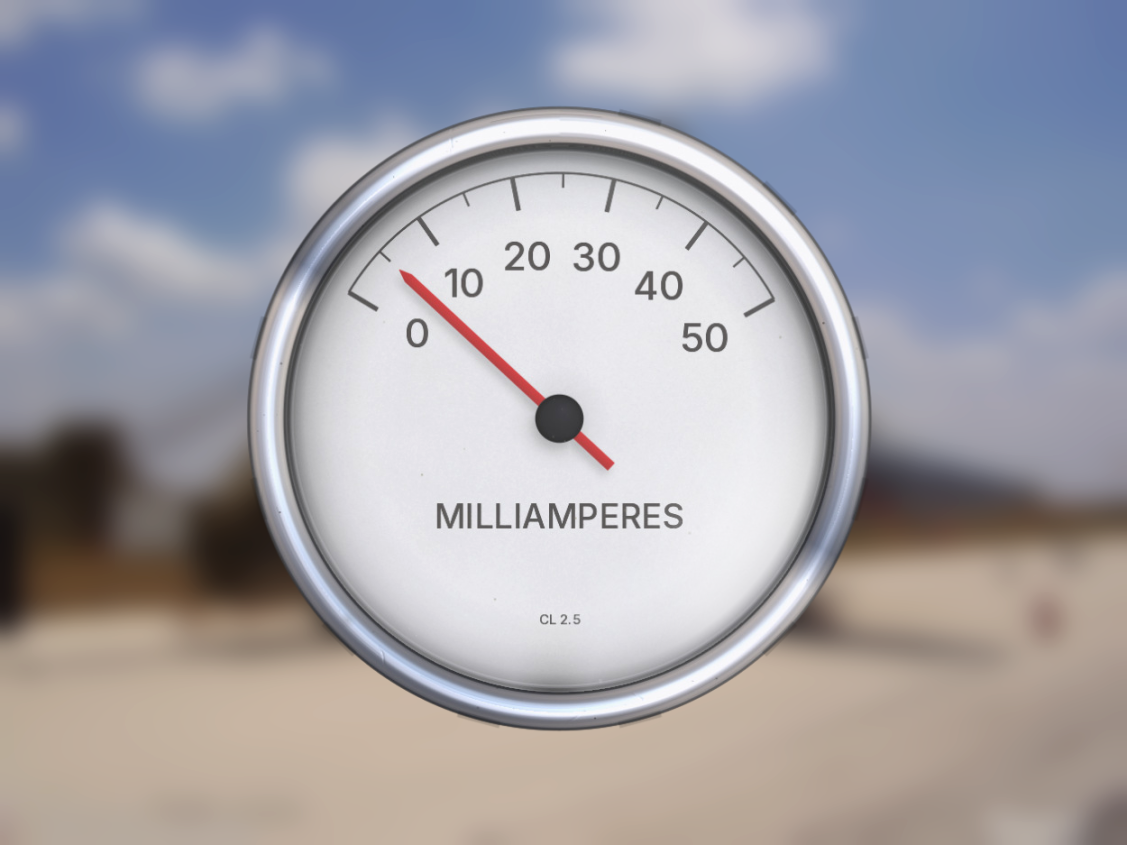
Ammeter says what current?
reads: 5 mA
